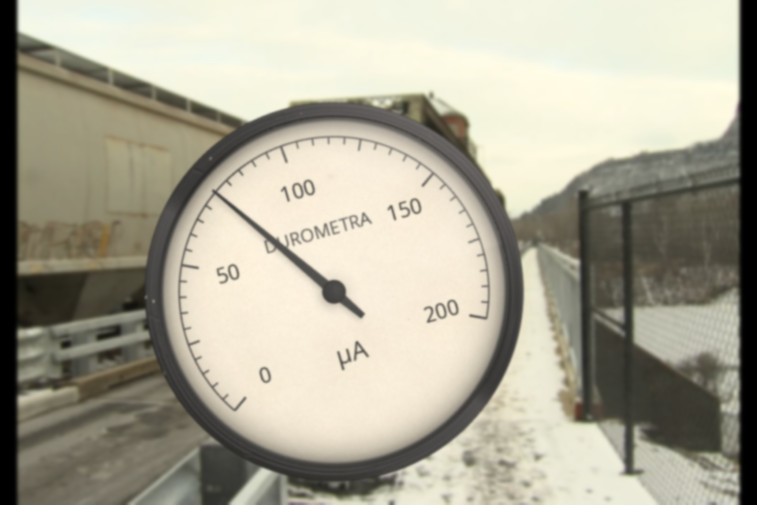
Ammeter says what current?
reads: 75 µA
